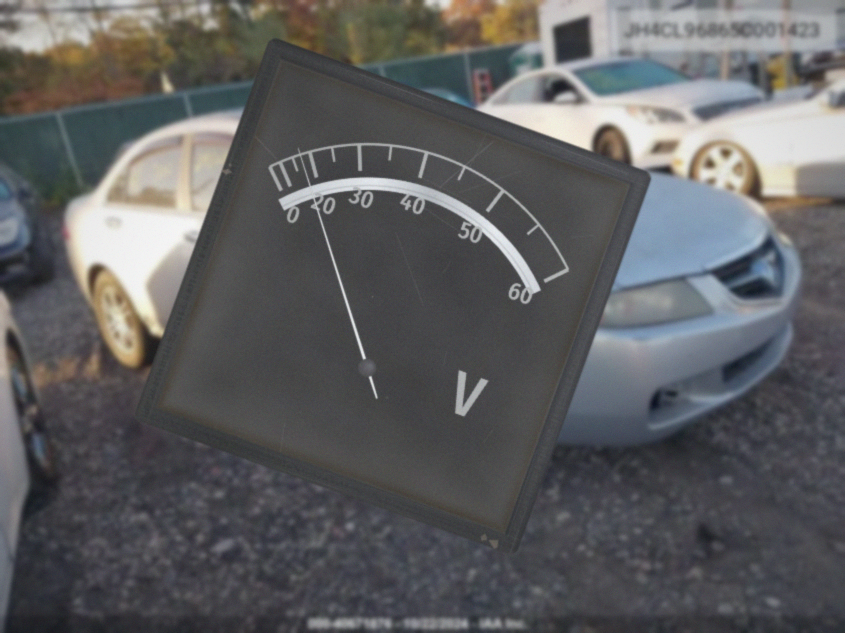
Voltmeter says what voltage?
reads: 17.5 V
